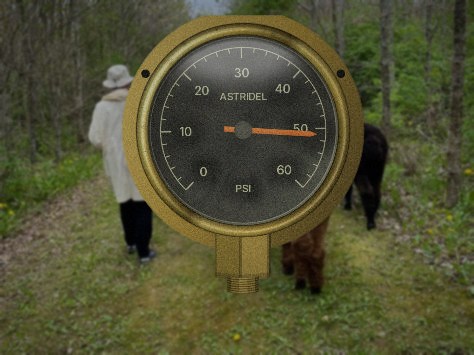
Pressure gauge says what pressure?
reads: 51 psi
